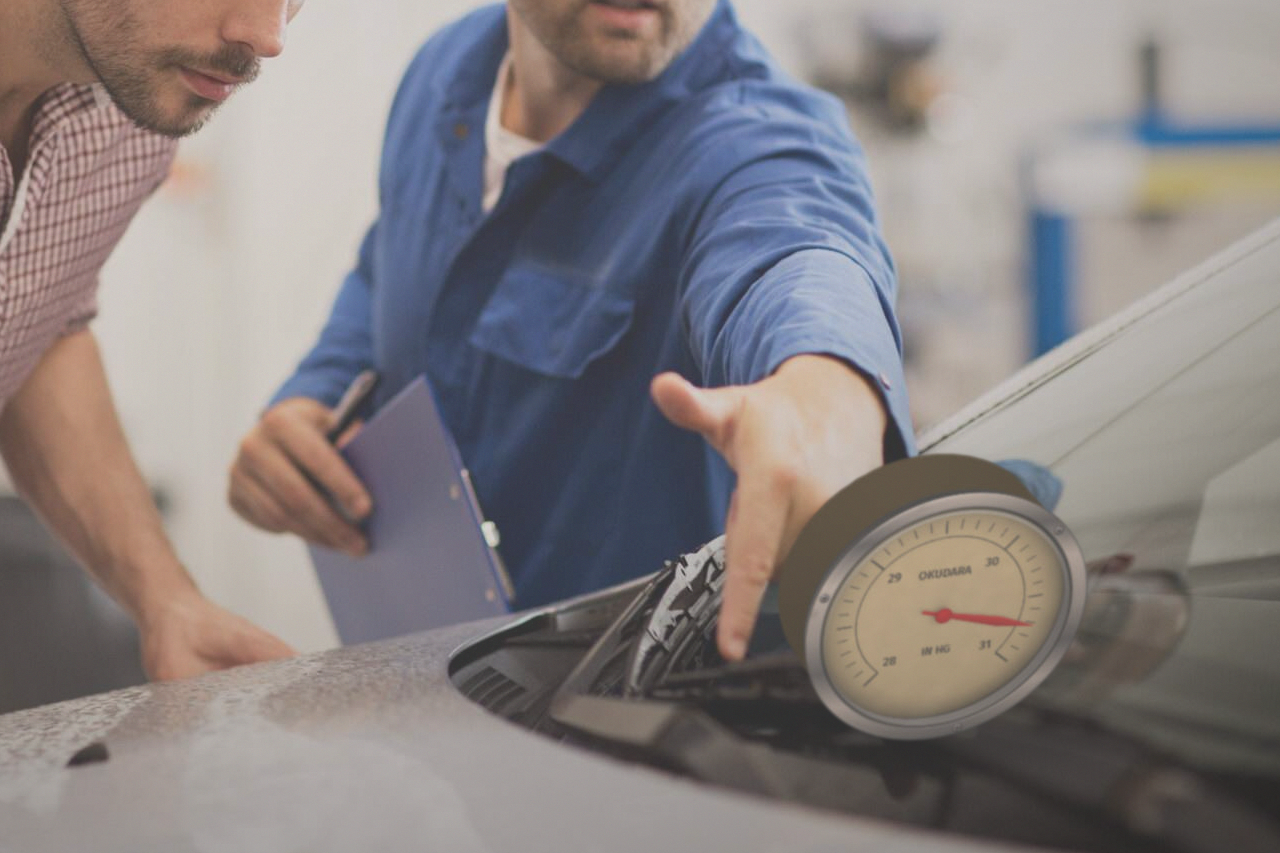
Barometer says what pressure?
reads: 30.7 inHg
